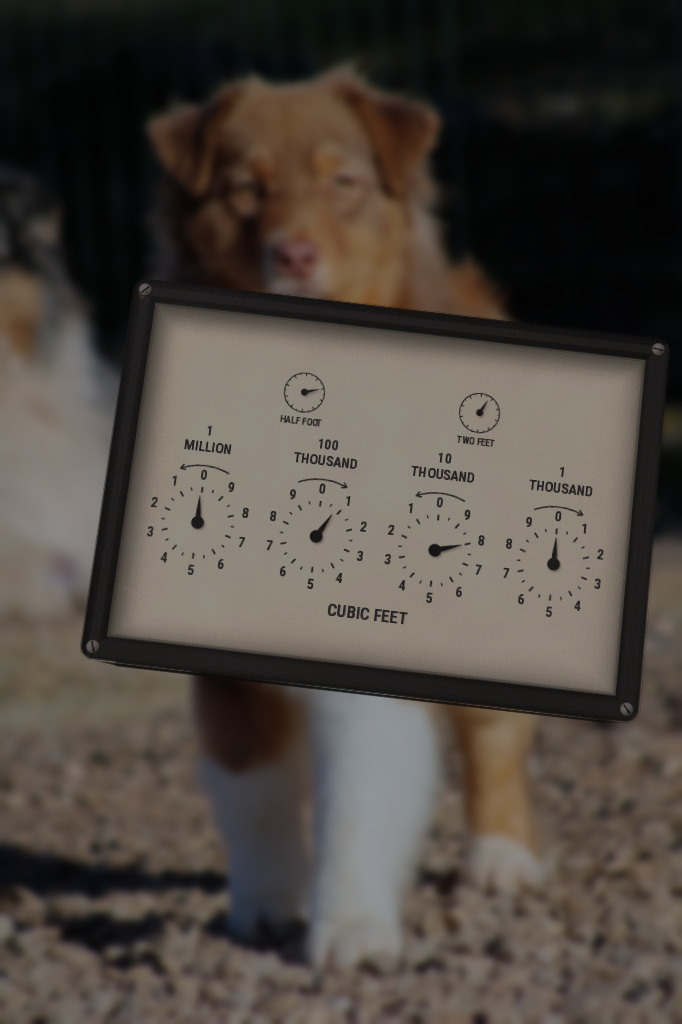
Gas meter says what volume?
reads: 8000 ft³
